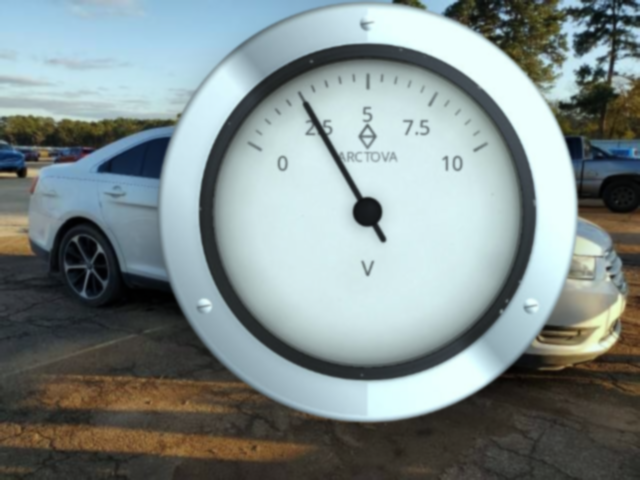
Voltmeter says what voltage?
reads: 2.5 V
